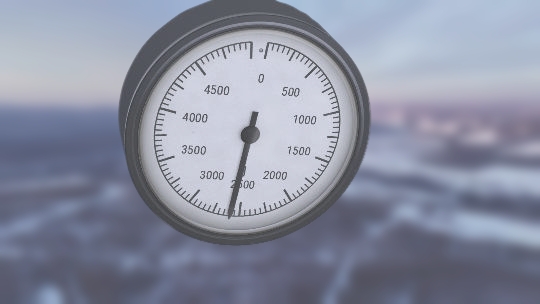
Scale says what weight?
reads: 2600 g
